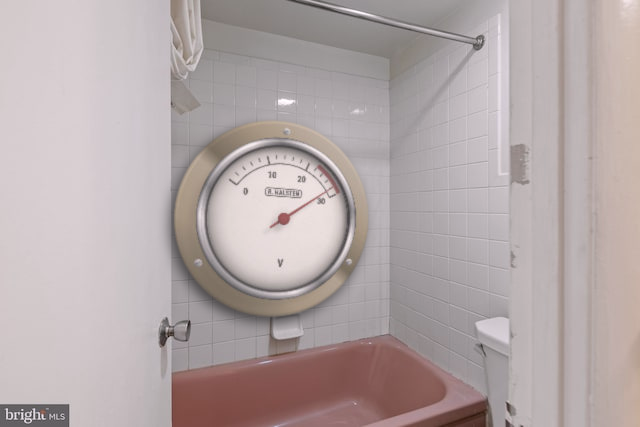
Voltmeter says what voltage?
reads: 28 V
